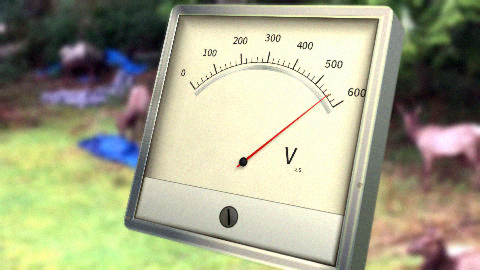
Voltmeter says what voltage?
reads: 560 V
